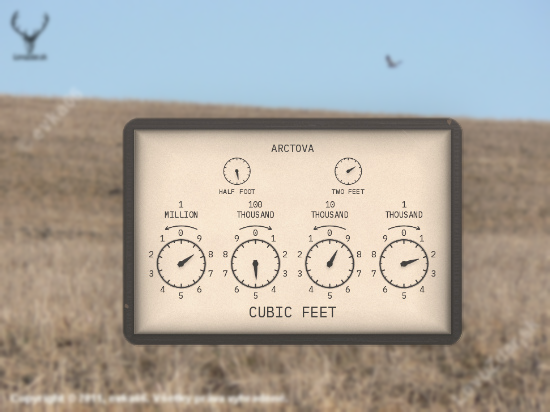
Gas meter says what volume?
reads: 849200 ft³
